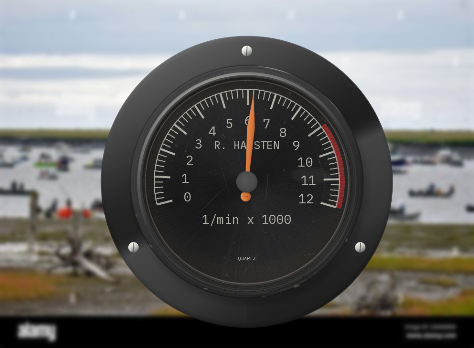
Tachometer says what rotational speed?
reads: 6200 rpm
